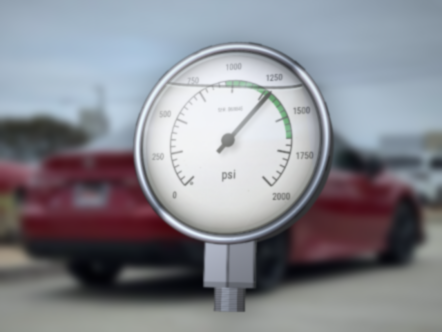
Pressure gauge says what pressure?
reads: 1300 psi
